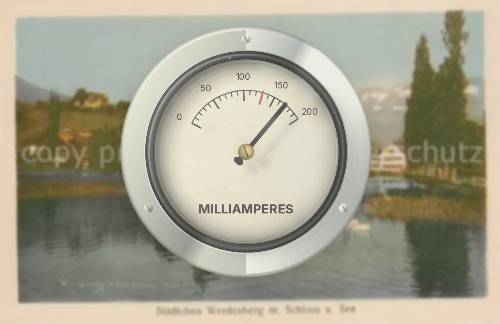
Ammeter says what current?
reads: 170 mA
